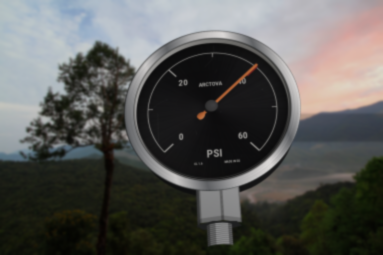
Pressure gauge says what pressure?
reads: 40 psi
